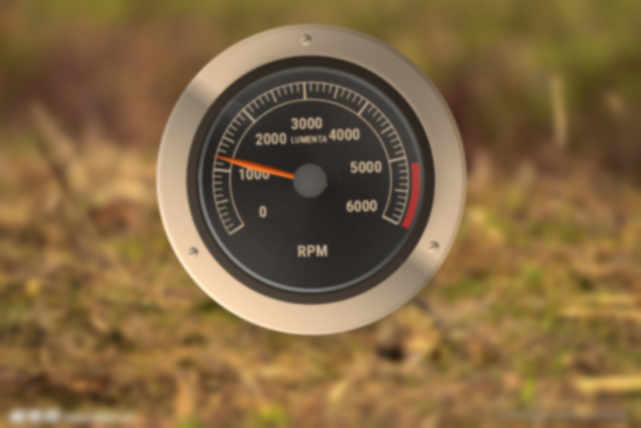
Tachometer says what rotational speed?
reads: 1200 rpm
